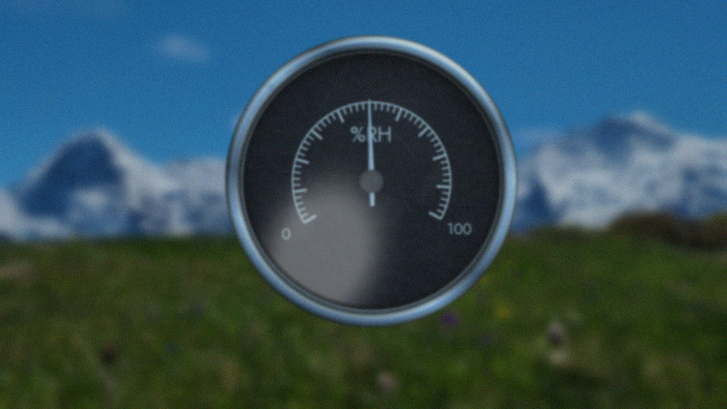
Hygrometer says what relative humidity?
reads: 50 %
